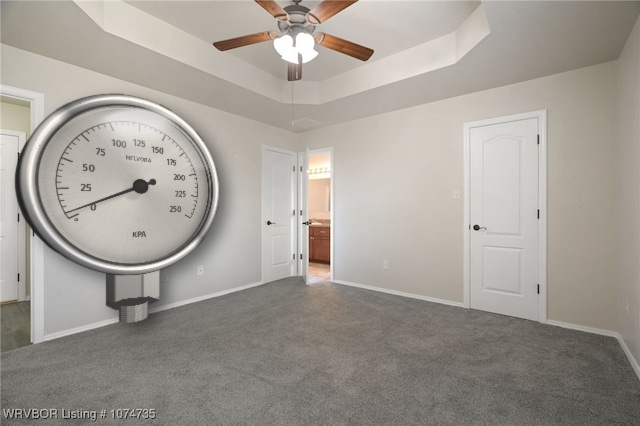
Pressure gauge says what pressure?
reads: 5 kPa
